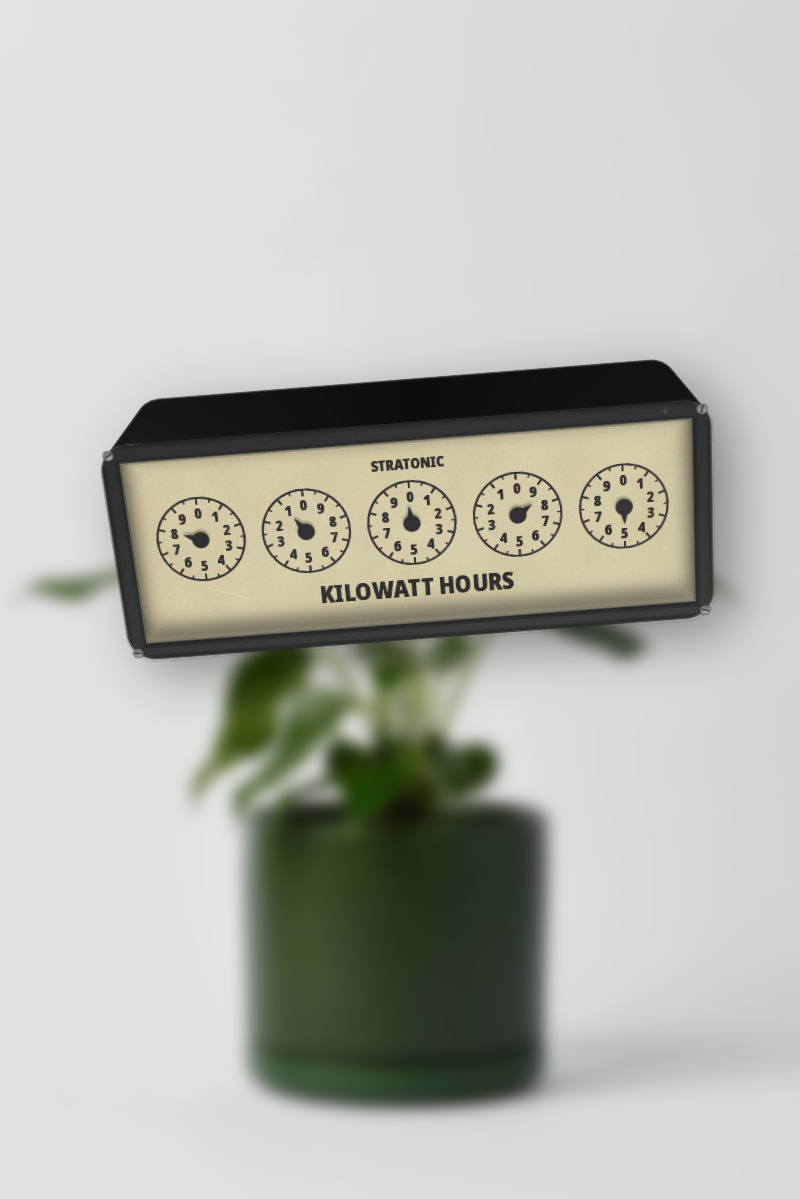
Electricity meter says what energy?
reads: 80985 kWh
